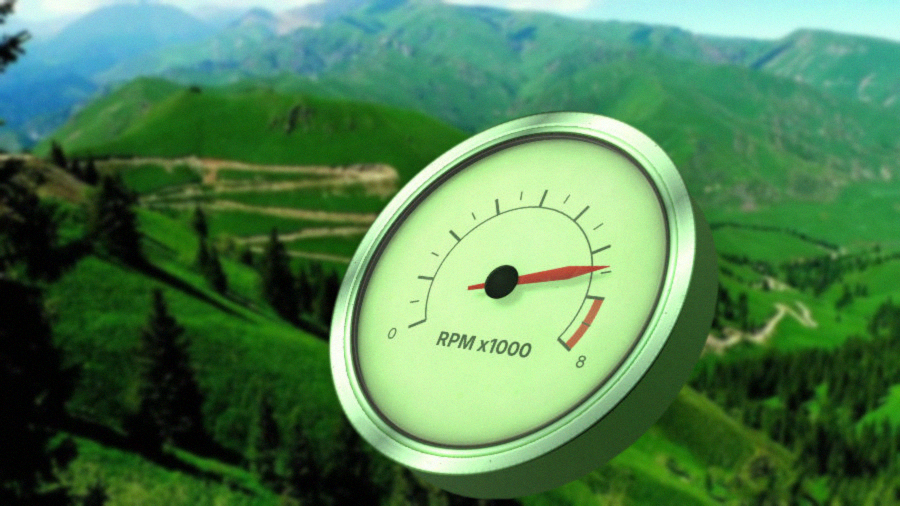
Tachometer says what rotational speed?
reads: 6500 rpm
